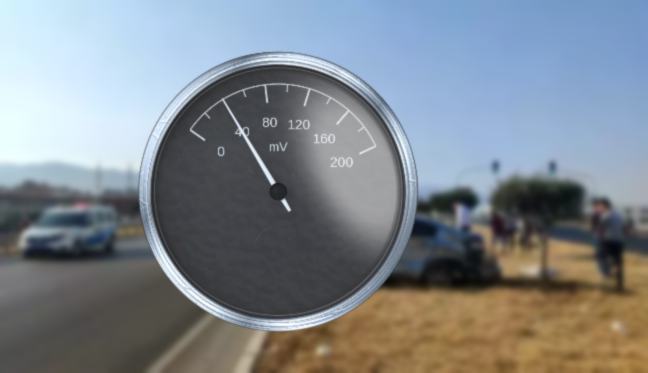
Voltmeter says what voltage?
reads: 40 mV
